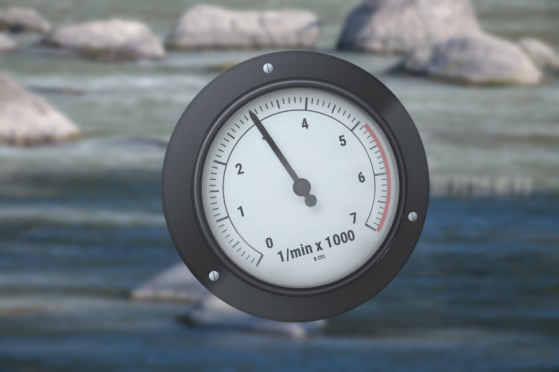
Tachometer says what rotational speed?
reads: 3000 rpm
